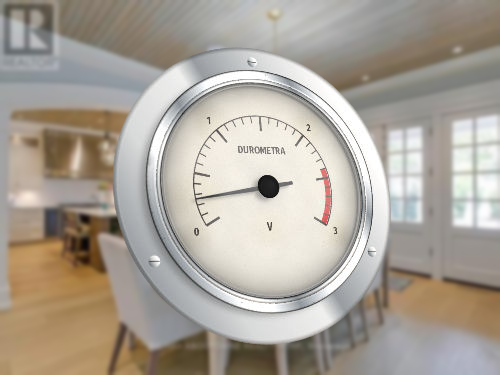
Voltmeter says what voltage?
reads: 0.25 V
